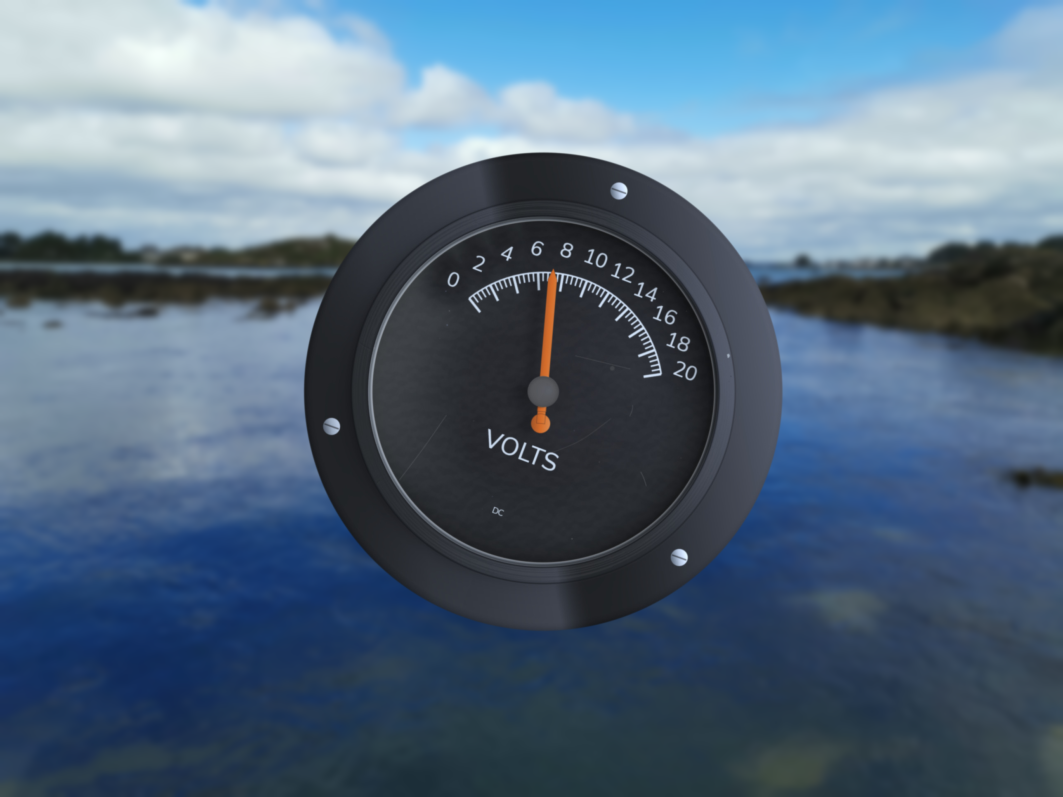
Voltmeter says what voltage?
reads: 7.2 V
